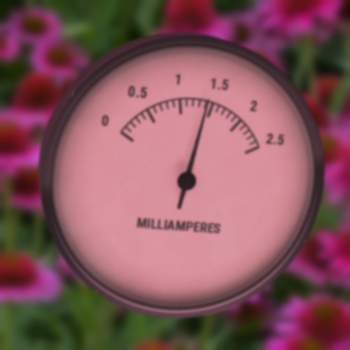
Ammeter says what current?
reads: 1.4 mA
